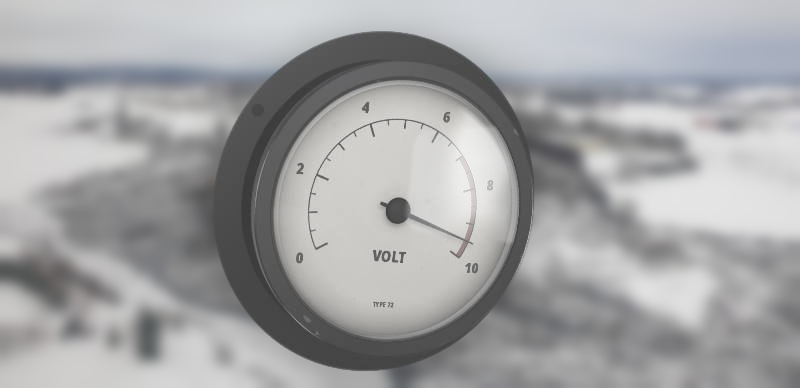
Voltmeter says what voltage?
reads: 9.5 V
